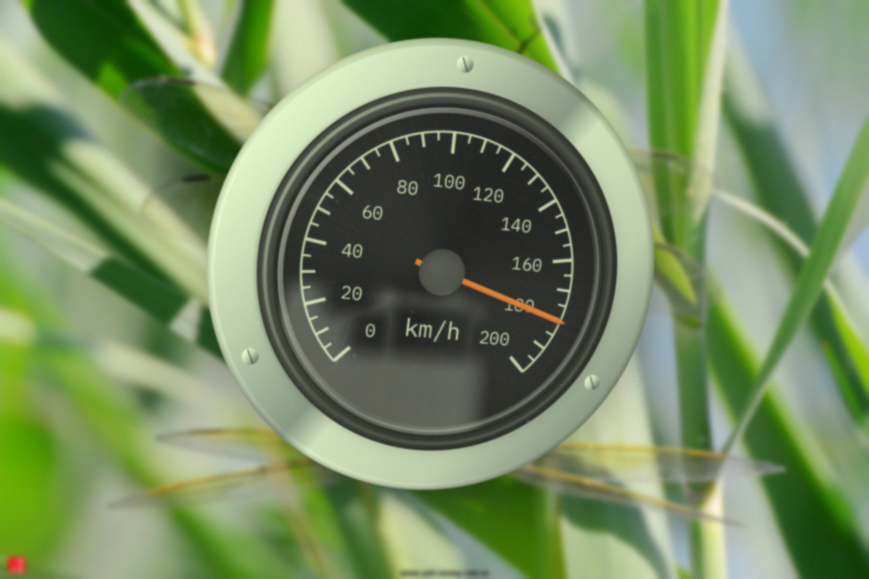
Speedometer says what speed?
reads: 180 km/h
